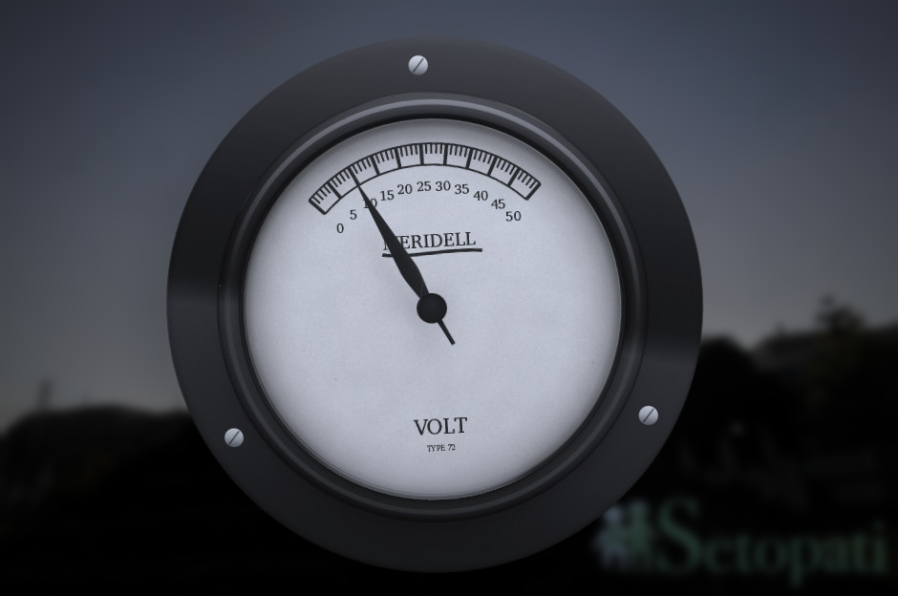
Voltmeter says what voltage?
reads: 10 V
